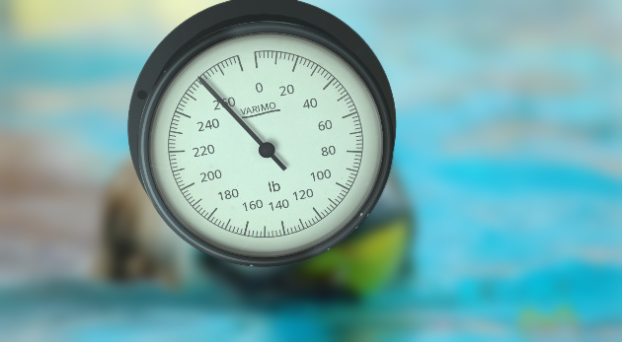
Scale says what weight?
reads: 260 lb
